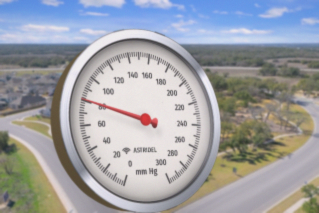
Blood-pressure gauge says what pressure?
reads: 80 mmHg
